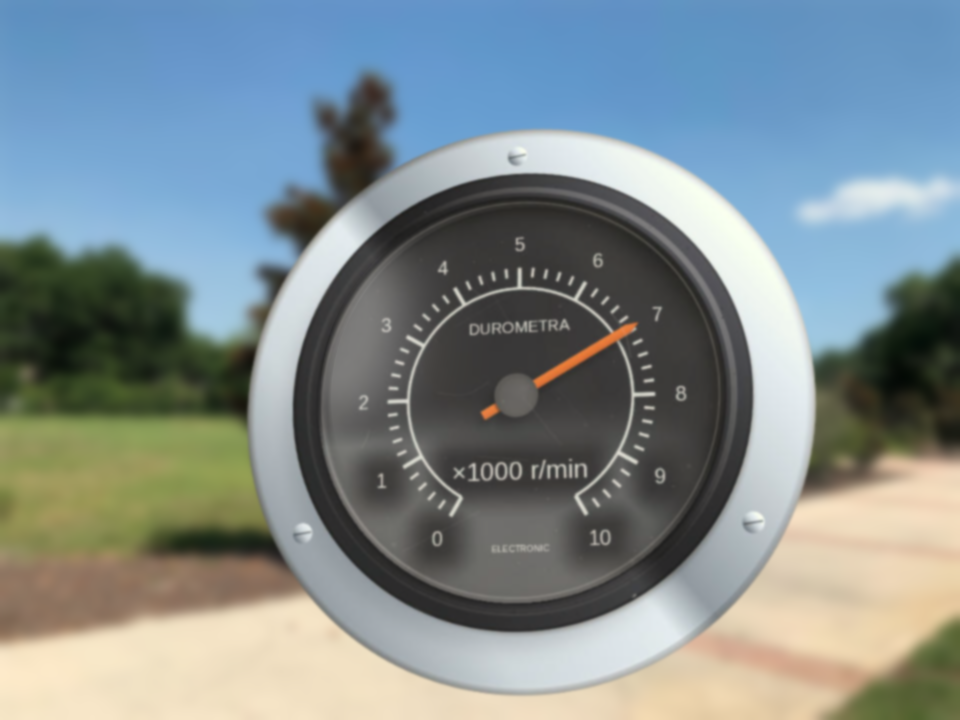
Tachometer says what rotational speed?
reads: 7000 rpm
